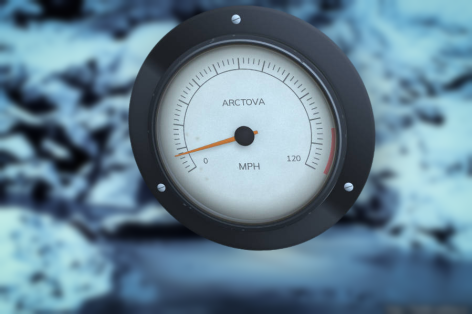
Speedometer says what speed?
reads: 8 mph
